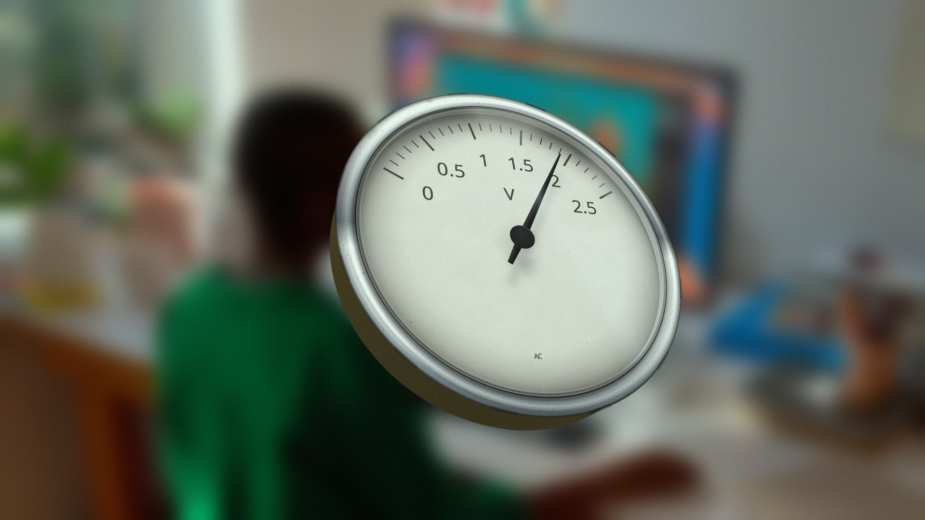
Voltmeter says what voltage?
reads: 1.9 V
